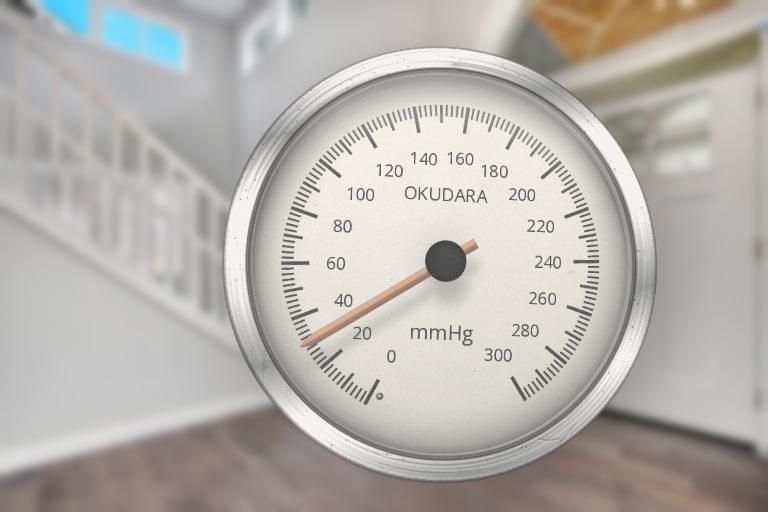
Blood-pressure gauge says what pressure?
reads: 30 mmHg
